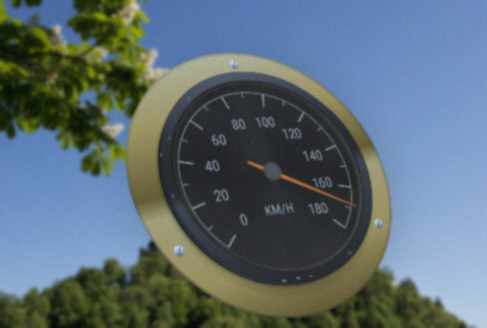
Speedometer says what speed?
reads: 170 km/h
